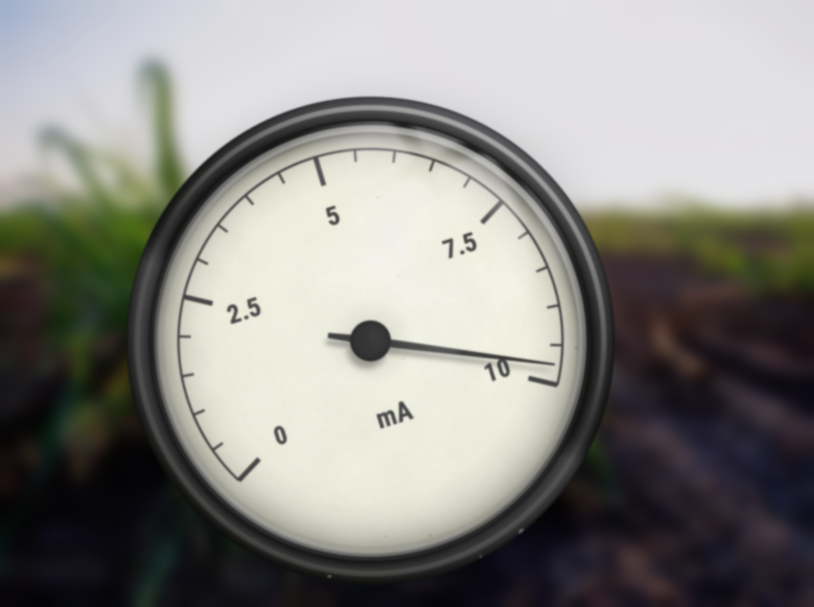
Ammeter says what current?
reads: 9.75 mA
